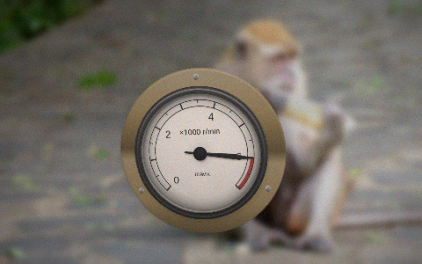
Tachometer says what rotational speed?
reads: 6000 rpm
